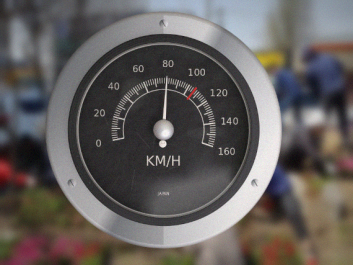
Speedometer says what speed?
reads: 80 km/h
